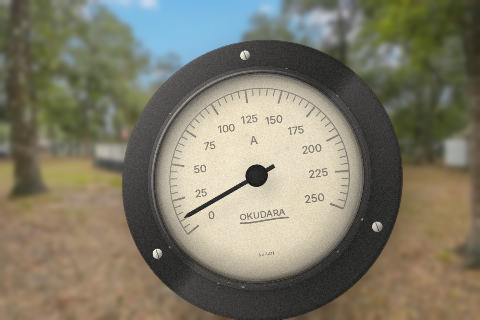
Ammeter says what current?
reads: 10 A
